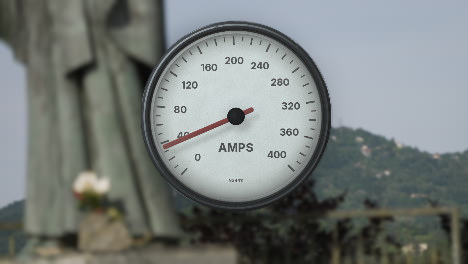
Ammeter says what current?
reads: 35 A
